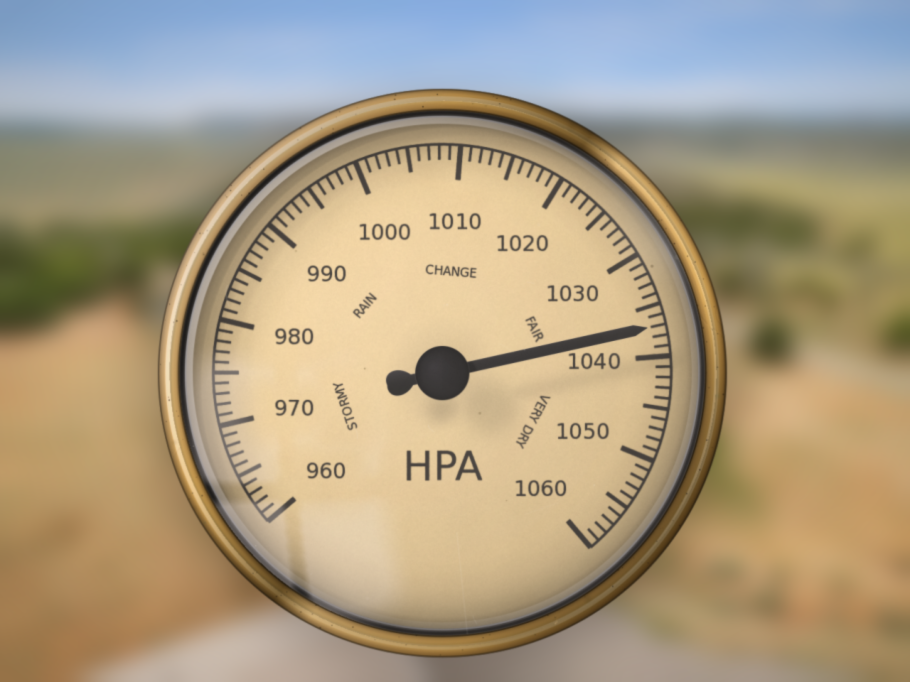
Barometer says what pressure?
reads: 1037 hPa
